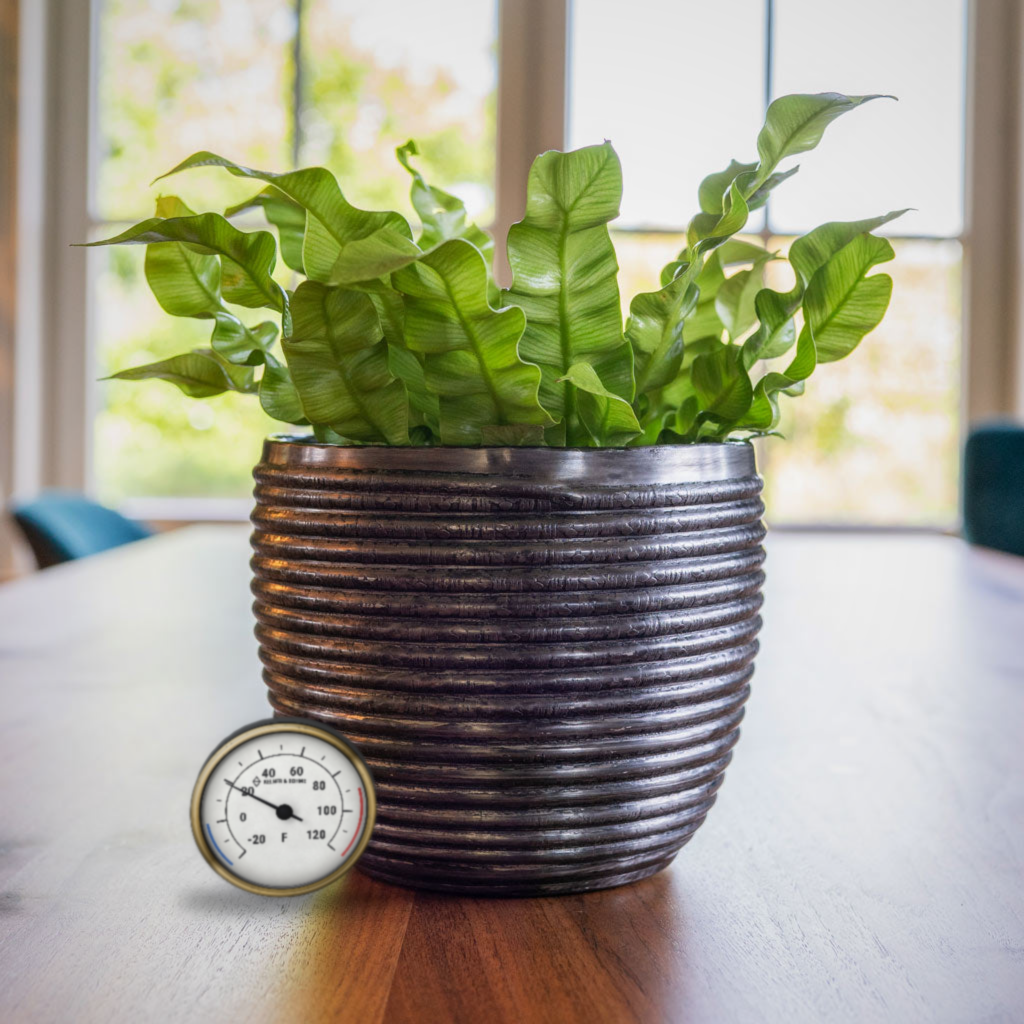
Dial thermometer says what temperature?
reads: 20 °F
